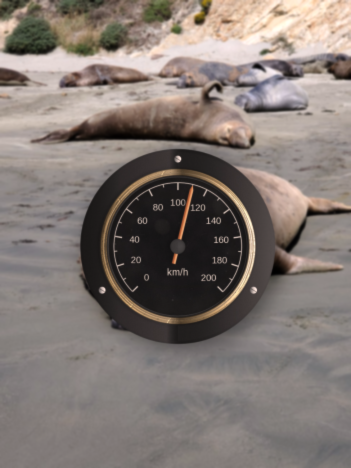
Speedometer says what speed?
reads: 110 km/h
